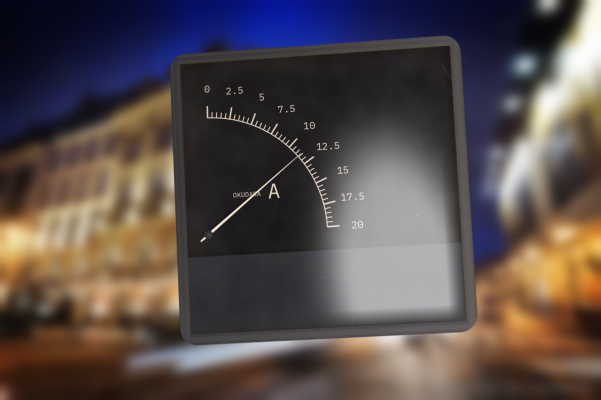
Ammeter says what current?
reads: 11.5 A
